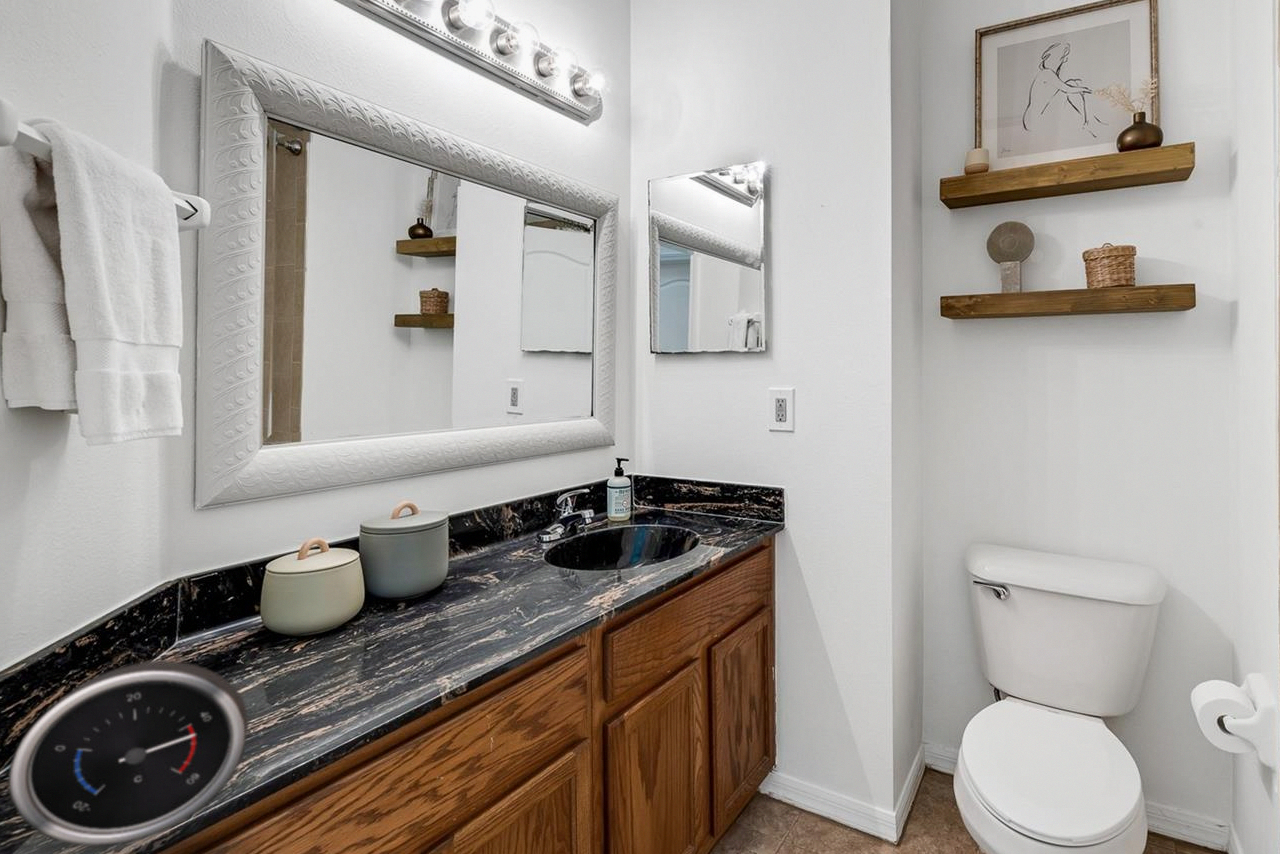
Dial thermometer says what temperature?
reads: 44 °C
